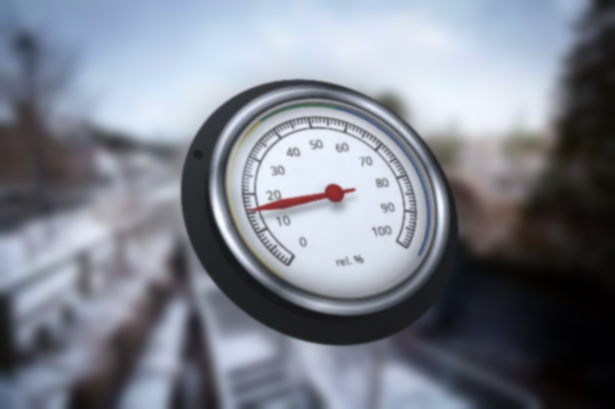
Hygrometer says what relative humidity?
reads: 15 %
